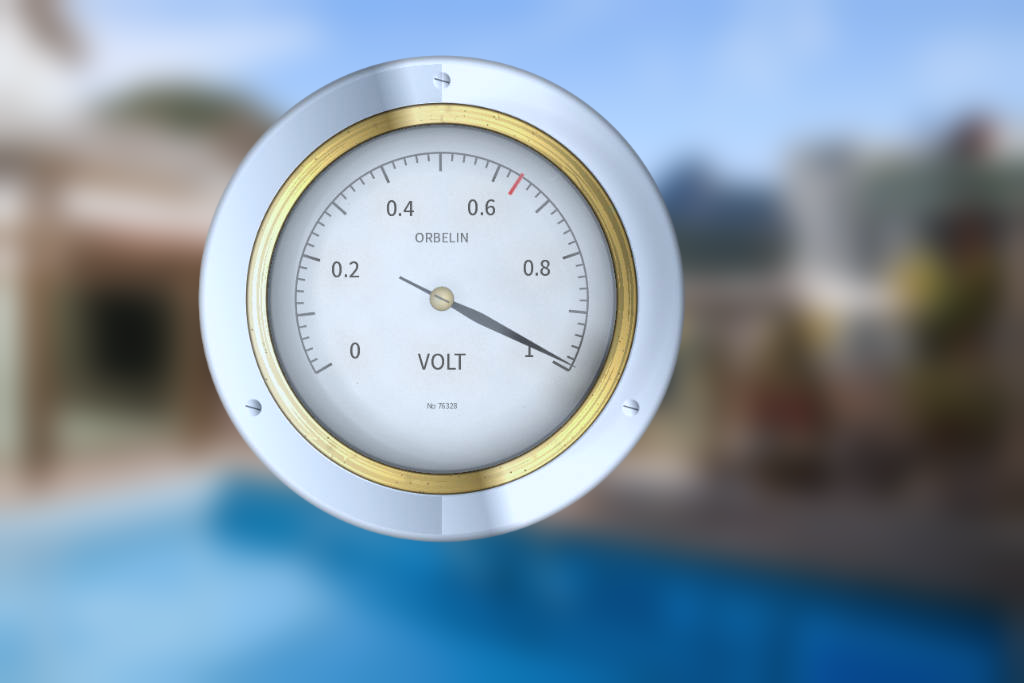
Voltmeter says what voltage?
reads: 0.99 V
